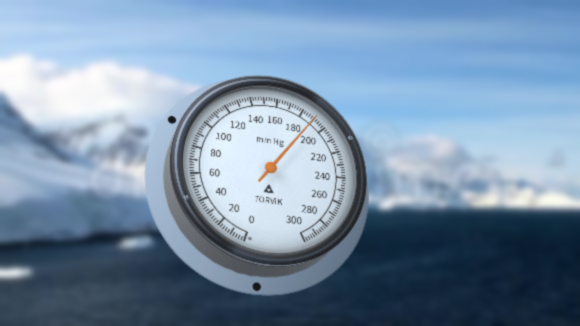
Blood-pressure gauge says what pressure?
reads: 190 mmHg
